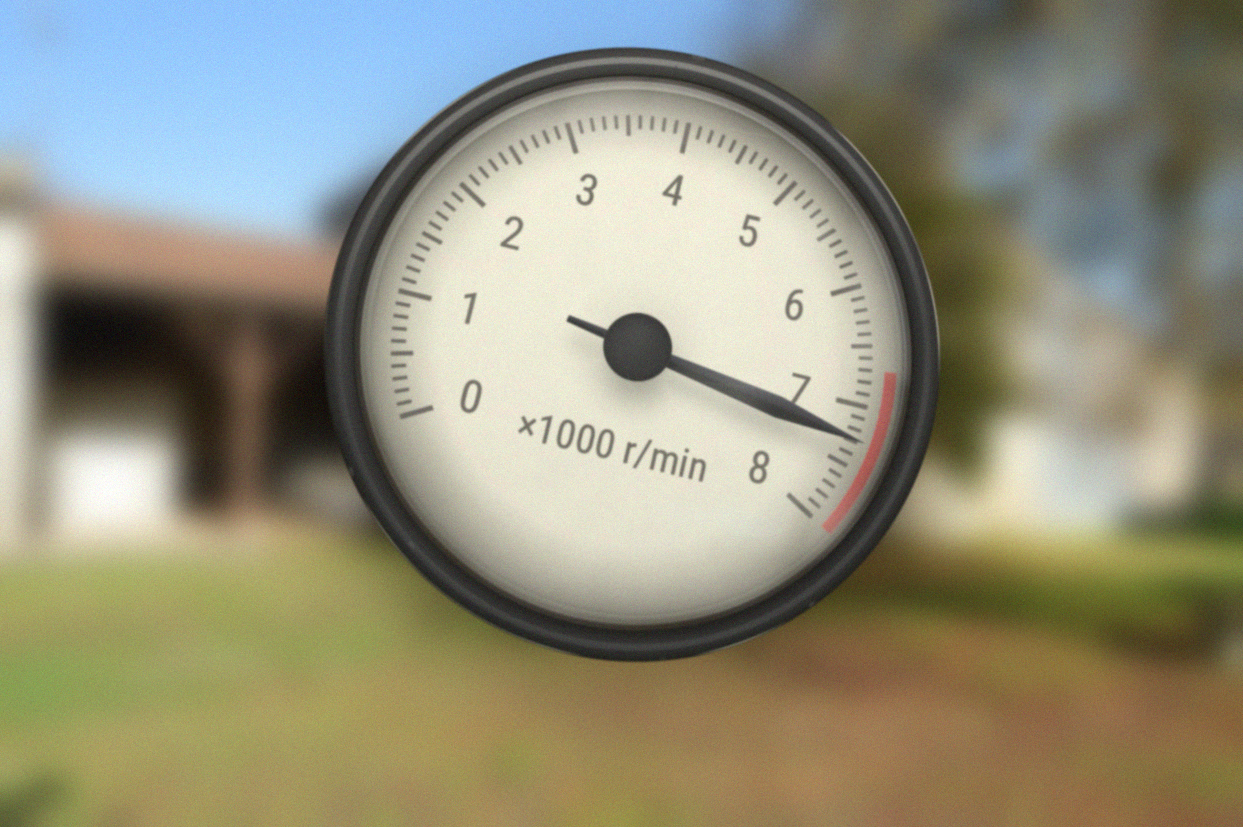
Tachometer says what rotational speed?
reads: 7300 rpm
